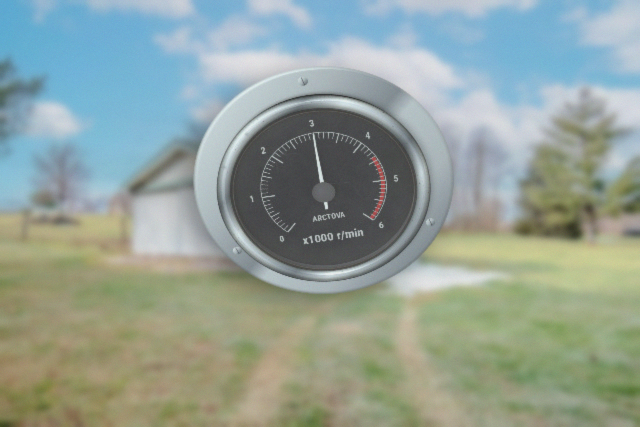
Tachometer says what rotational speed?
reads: 3000 rpm
